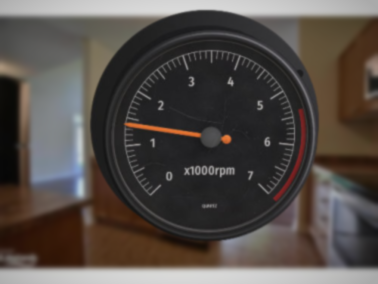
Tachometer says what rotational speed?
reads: 1400 rpm
